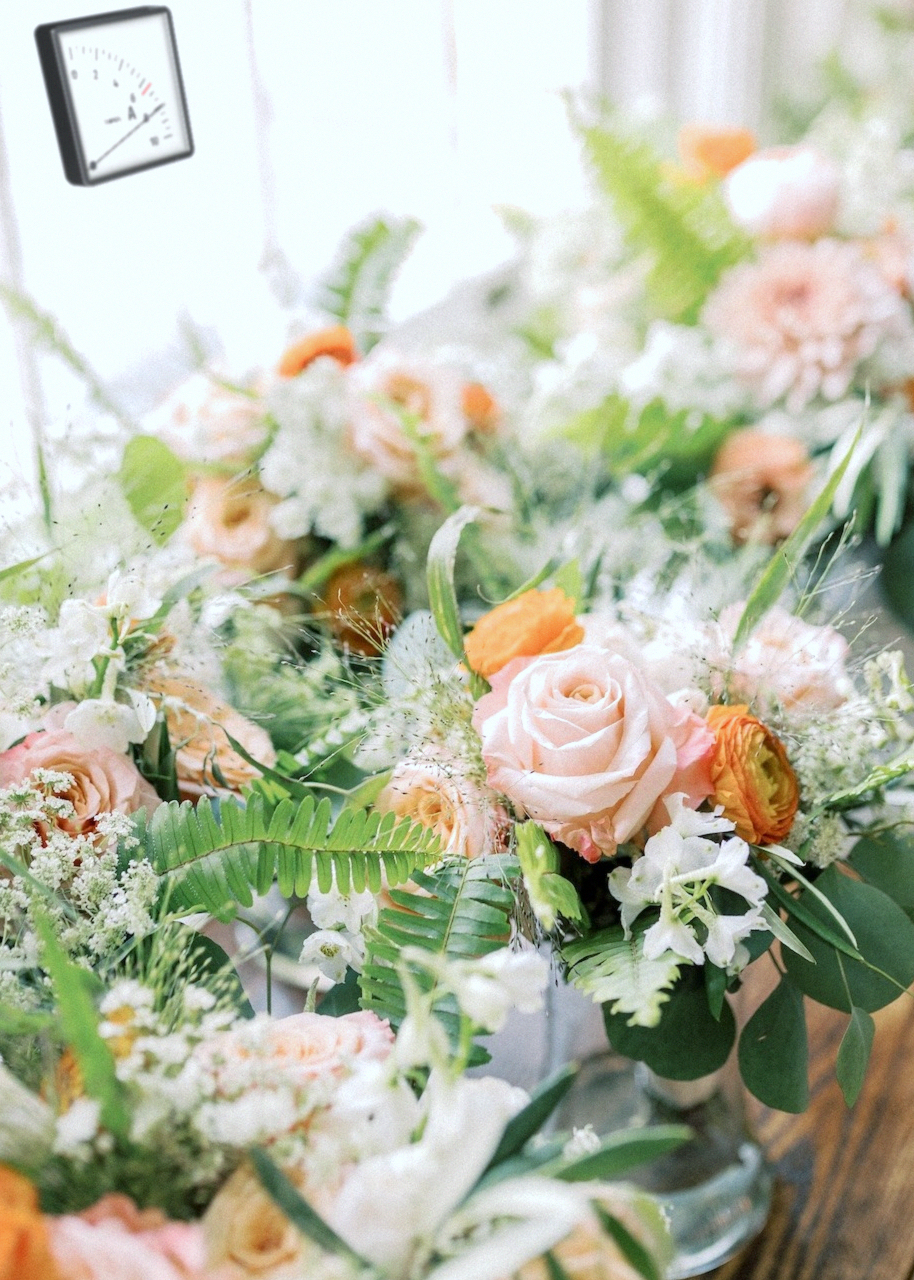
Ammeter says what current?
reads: 8 A
